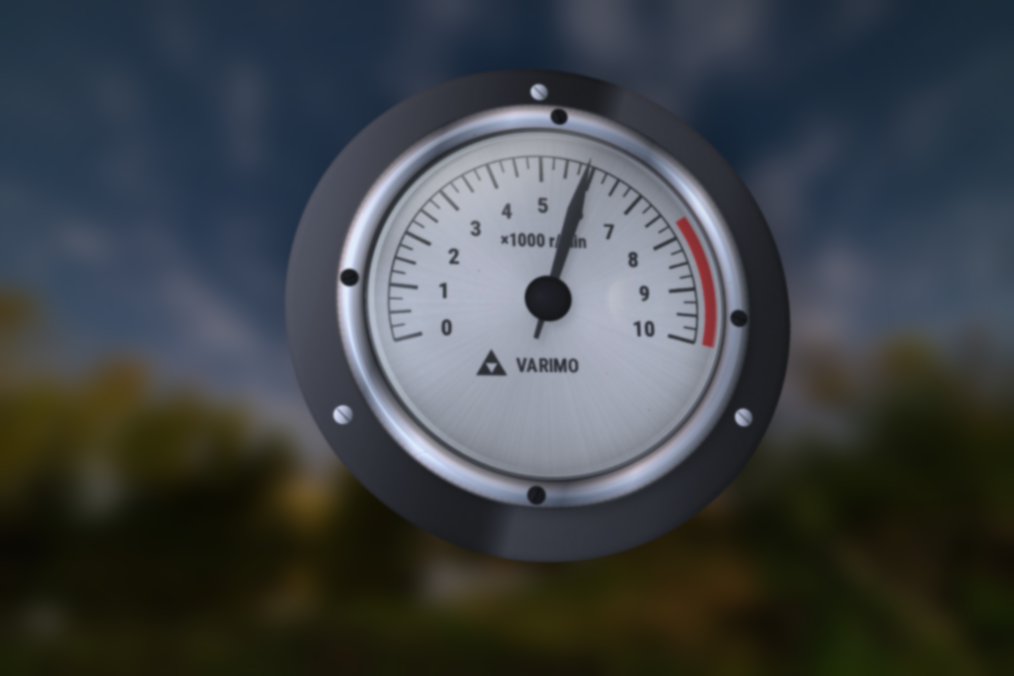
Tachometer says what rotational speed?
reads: 5875 rpm
